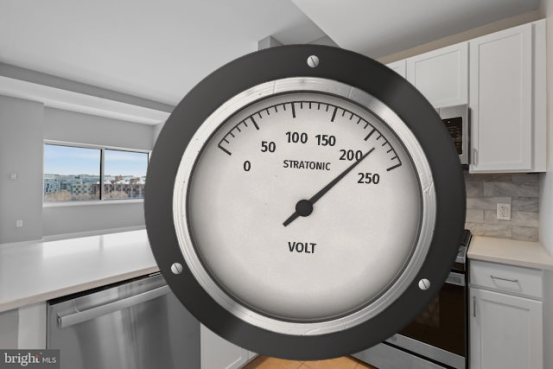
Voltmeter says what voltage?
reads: 215 V
